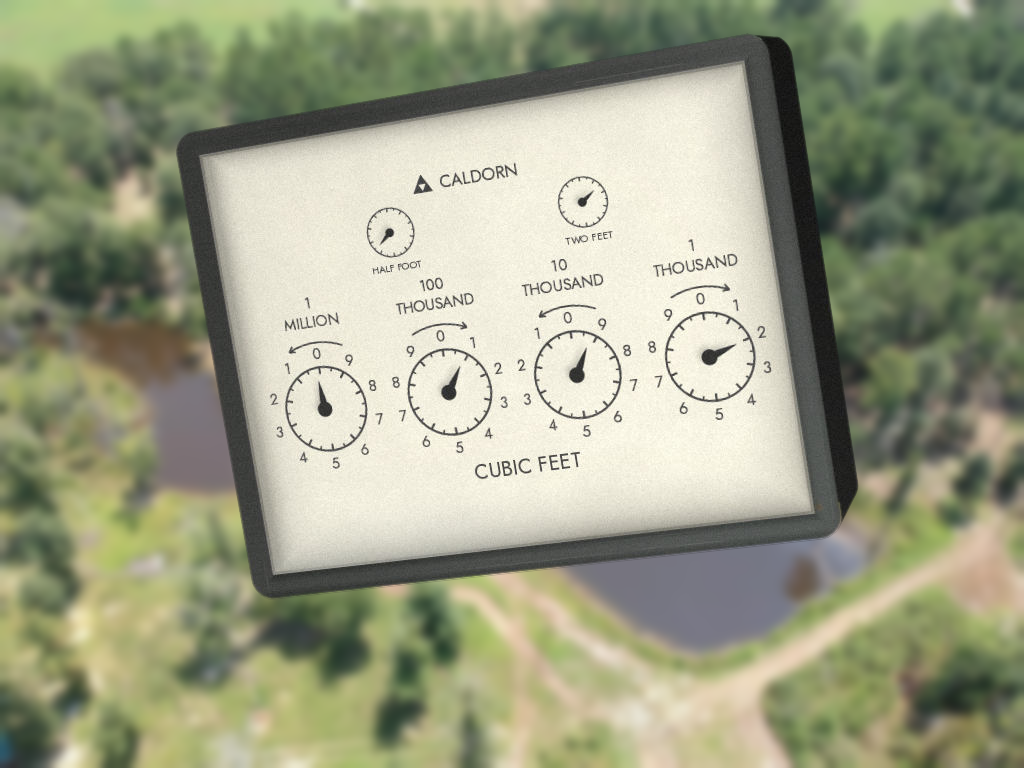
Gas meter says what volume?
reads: 9200 ft³
